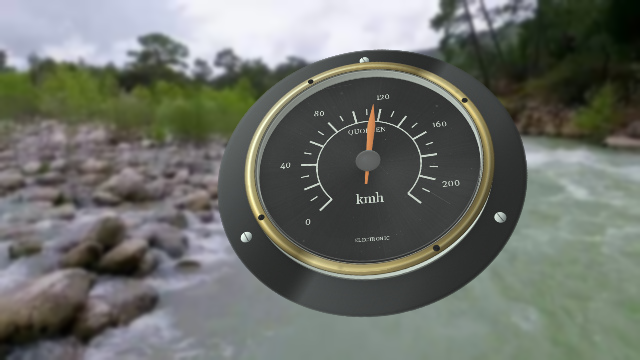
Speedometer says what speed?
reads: 115 km/h
